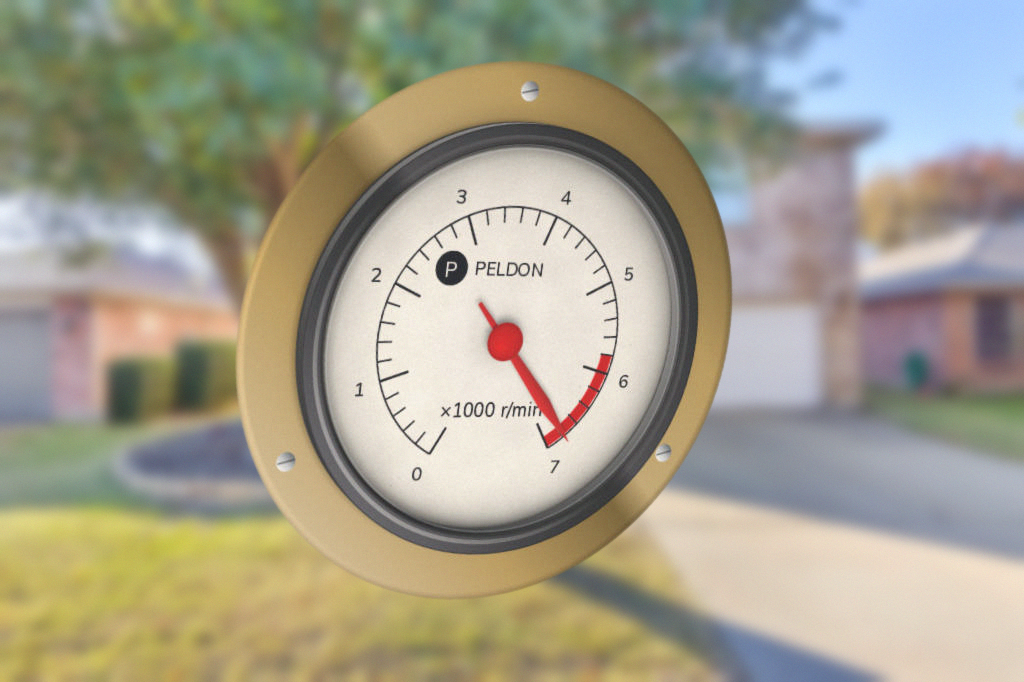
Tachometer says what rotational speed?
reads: 6800 rpm
